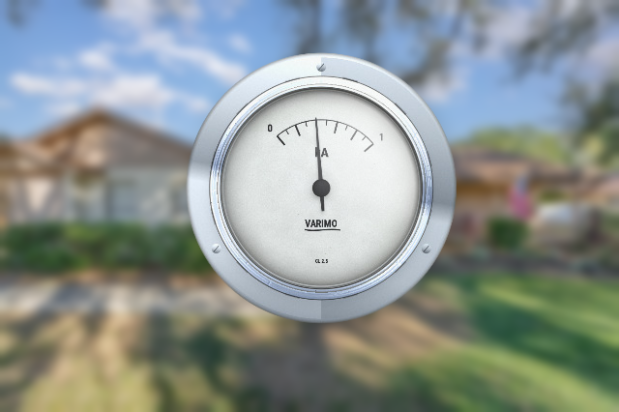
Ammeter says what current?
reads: 0.4 kA
